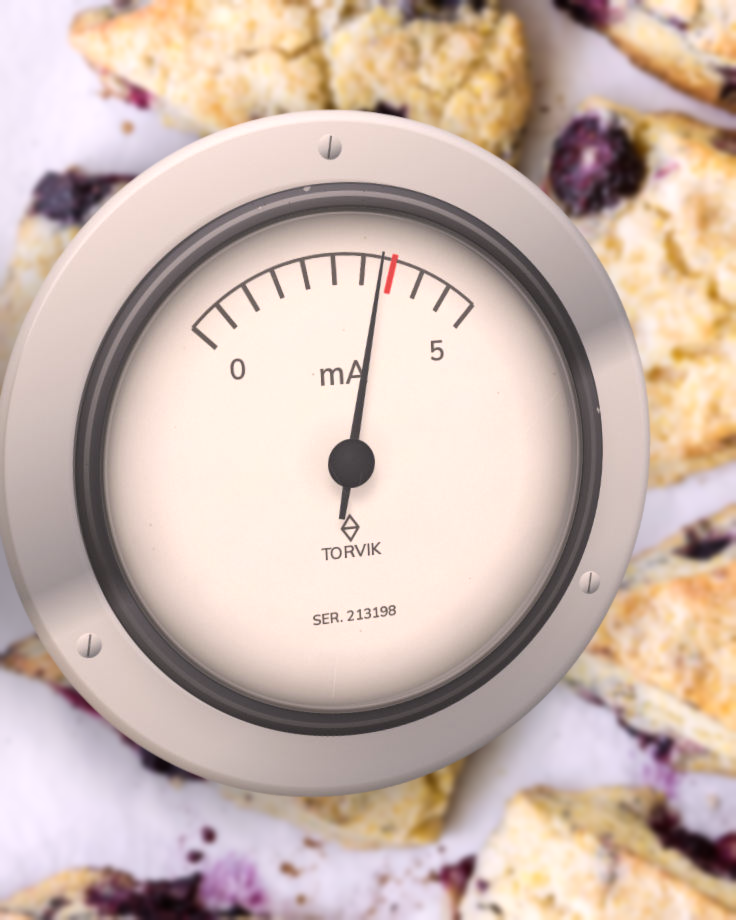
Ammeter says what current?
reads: 3.25 mA
